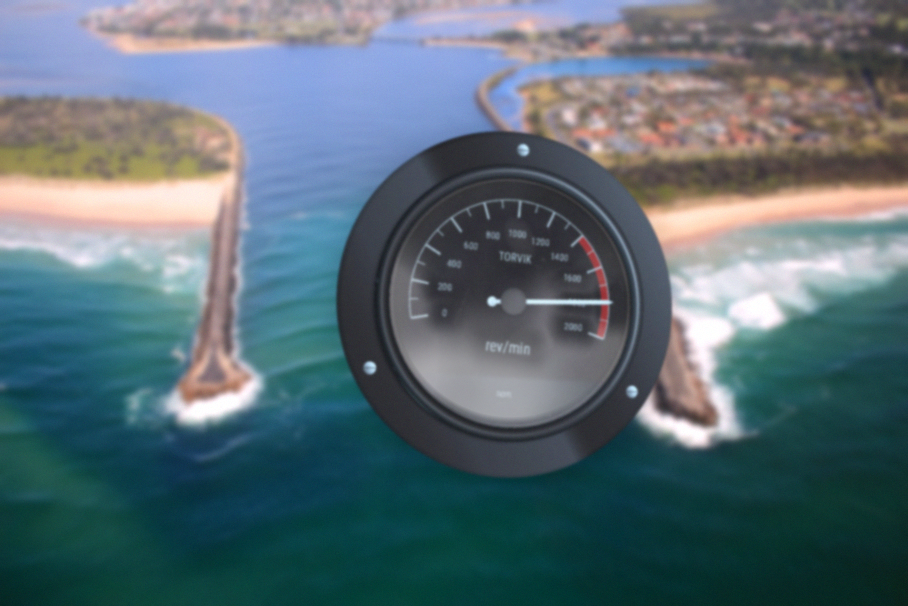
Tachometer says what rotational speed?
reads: 1800 rpm
